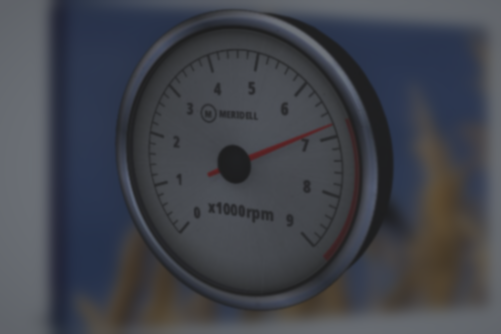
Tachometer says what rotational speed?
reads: 6800 rpm
